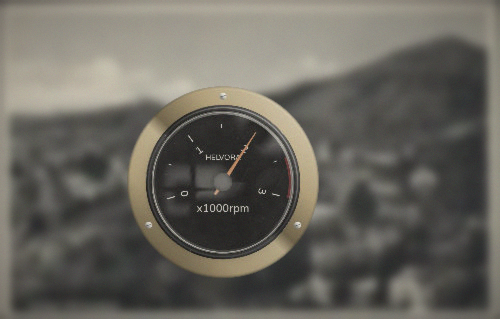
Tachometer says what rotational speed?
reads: 2000 rpm
